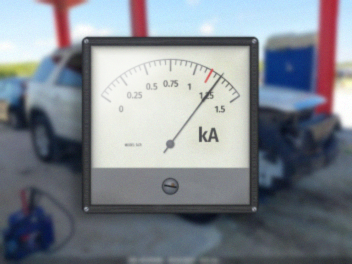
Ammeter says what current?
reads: 1.25 kA
